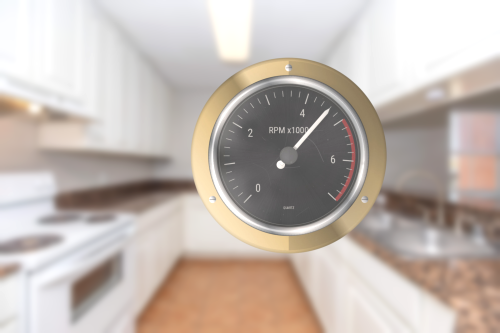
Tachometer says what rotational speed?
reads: 4600 rpm
